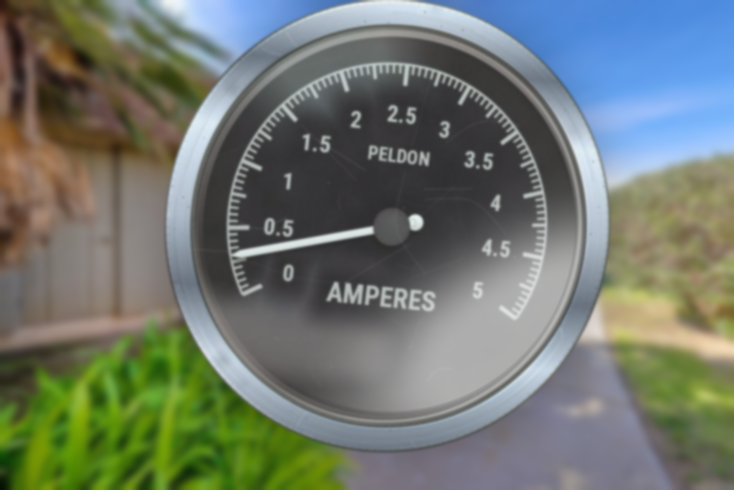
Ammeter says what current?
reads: 0.3 A
